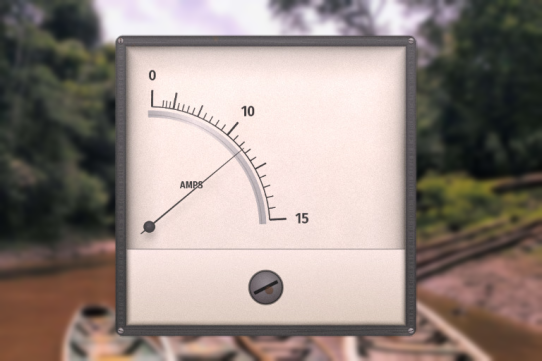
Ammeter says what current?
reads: 11.25 A
